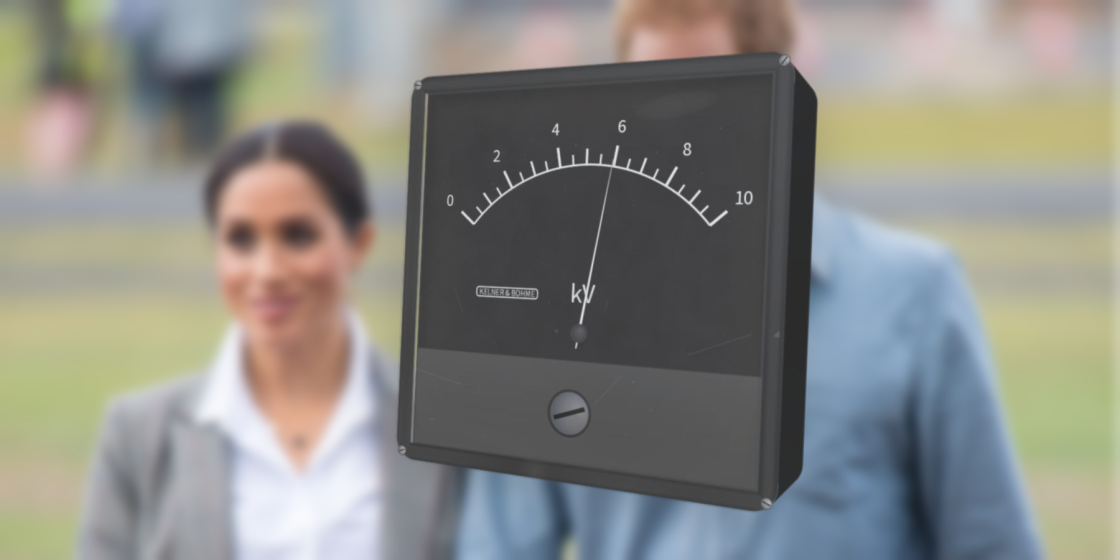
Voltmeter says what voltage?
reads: 6 kV
